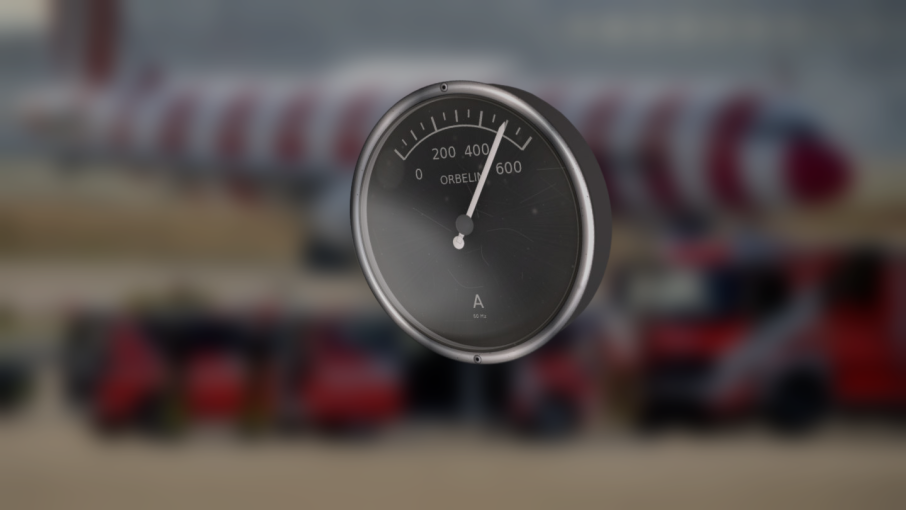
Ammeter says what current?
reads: 500 A
